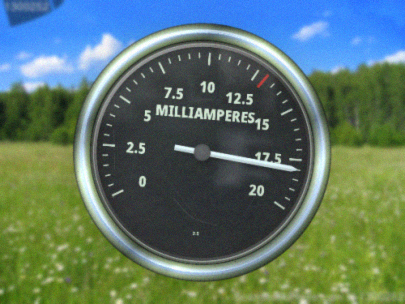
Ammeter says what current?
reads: 18 mA
